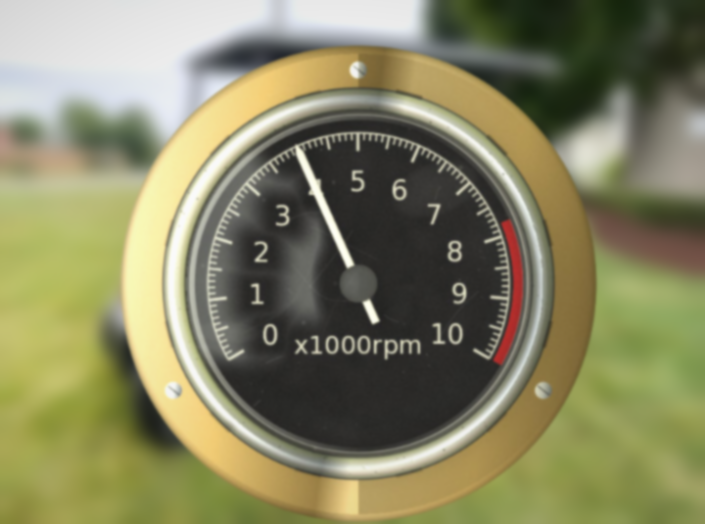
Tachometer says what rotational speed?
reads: 4000 rpm
